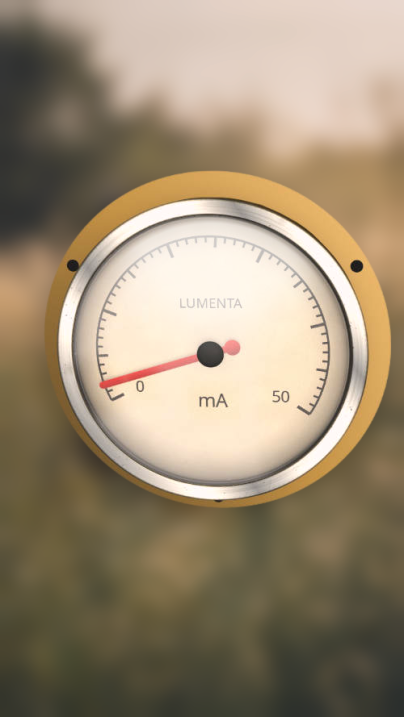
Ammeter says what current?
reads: 2 mA
